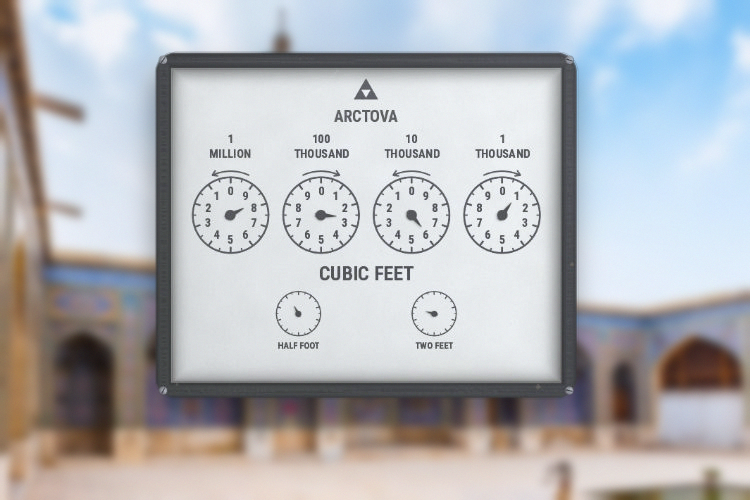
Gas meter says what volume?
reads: 826100 ft³
